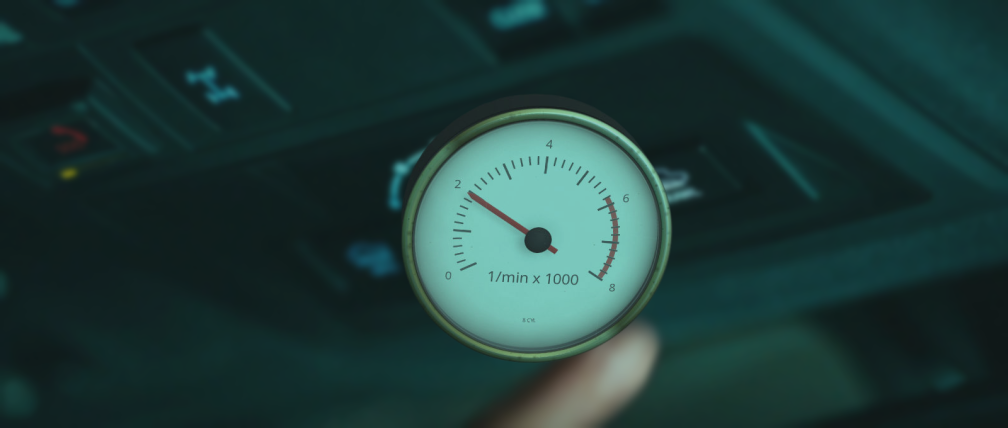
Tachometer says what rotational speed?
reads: 2000 rpm
